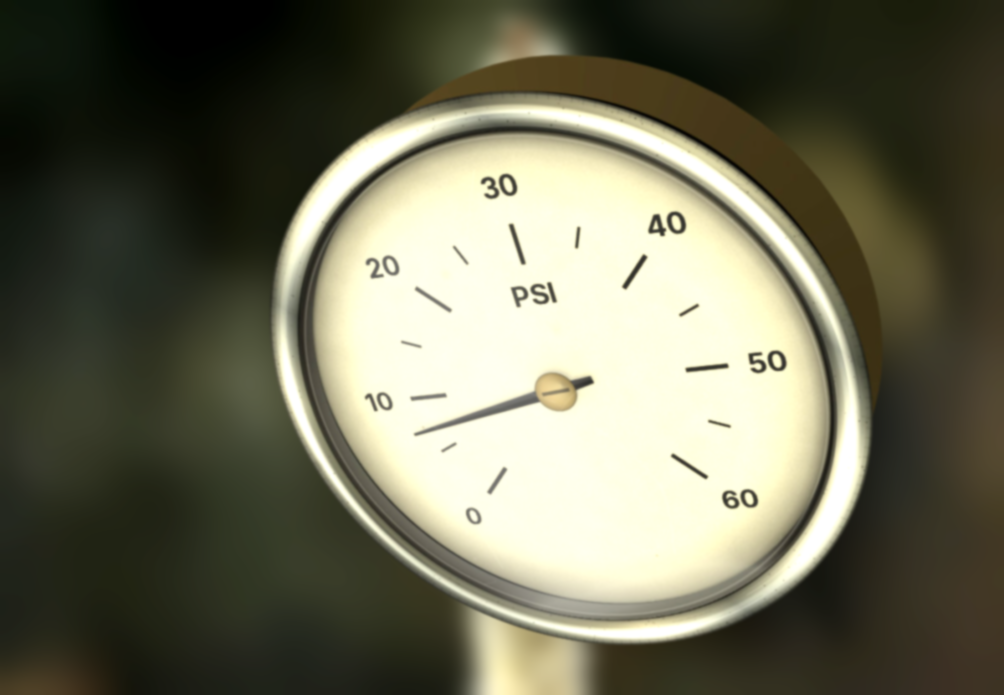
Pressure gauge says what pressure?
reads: 7.5 psi
